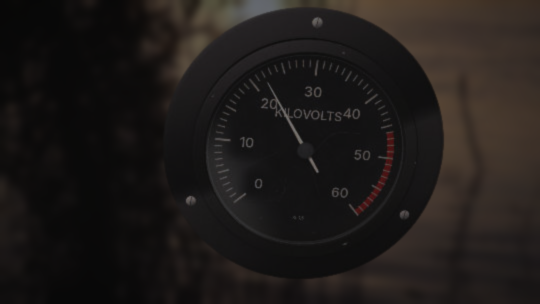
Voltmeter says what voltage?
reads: 22 kV
